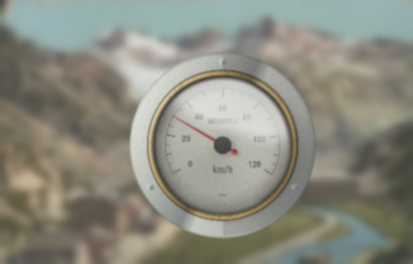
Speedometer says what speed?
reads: 30 km/h
